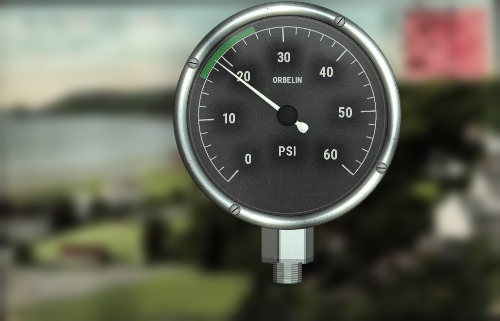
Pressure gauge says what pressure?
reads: 19 psi
